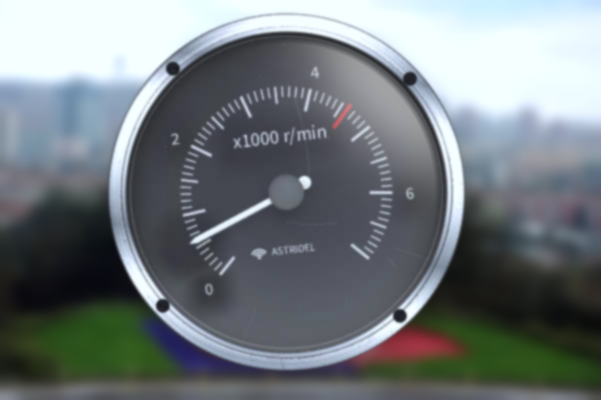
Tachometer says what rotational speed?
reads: 600 rpm
